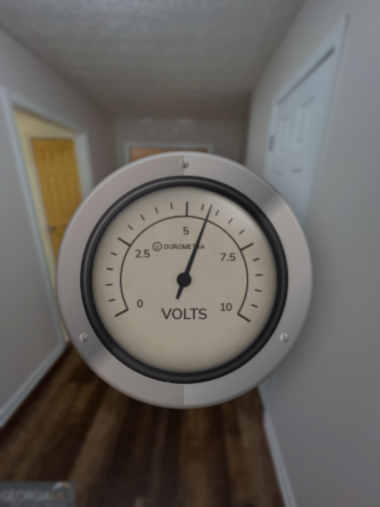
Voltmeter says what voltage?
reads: 5.75 V
